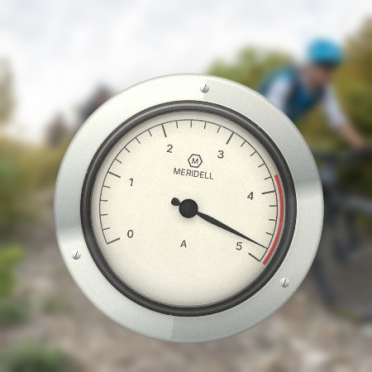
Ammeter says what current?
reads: 4.8 A
